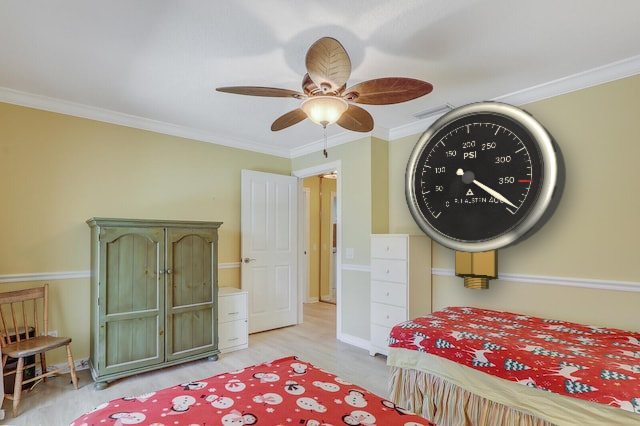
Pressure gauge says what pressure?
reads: 390 psi
